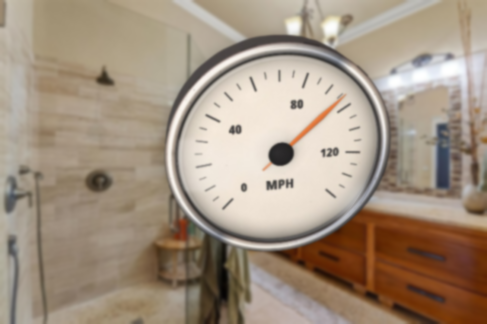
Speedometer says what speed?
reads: 95 mph
